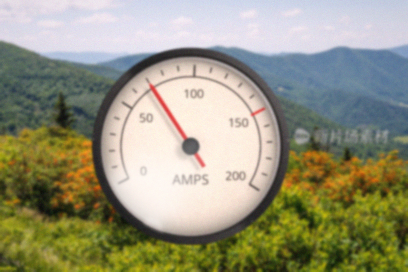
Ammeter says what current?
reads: 70 A
